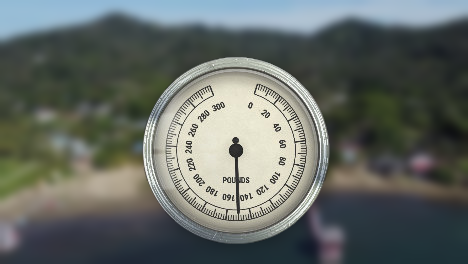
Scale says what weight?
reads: 150 lb
